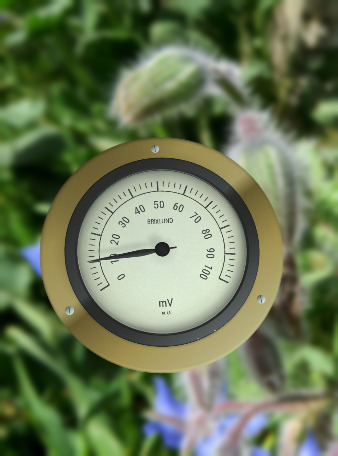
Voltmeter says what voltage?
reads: 10 mV
